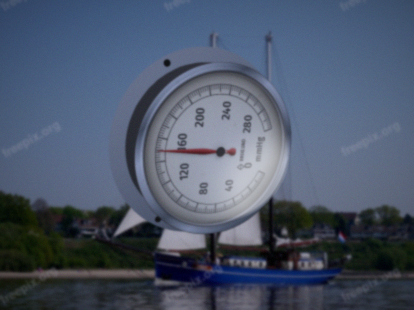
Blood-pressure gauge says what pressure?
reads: 150 mmHg
